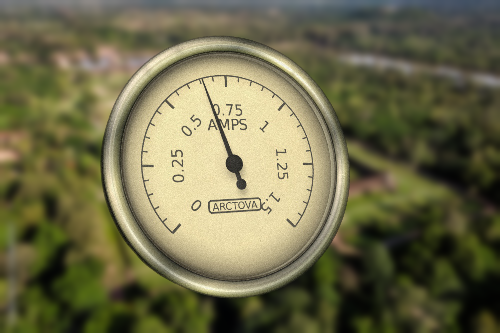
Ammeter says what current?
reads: 0.65 A
